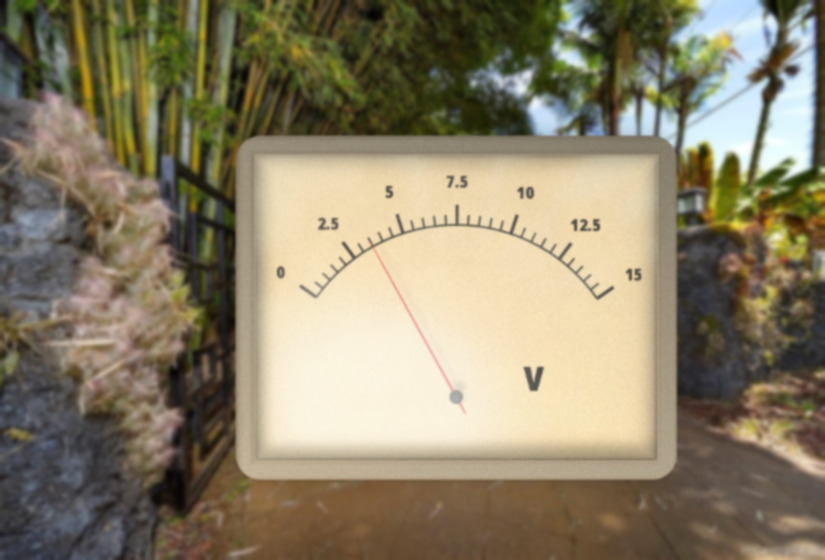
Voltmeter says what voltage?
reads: 3.5 V
